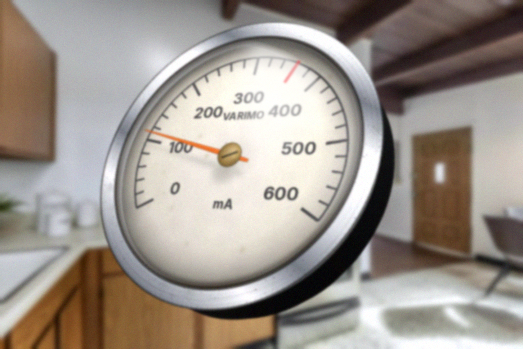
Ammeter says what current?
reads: 110 mA
